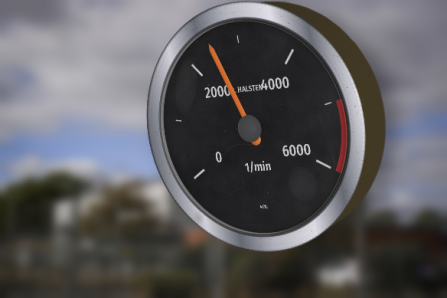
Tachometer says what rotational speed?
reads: 2500 rpm
